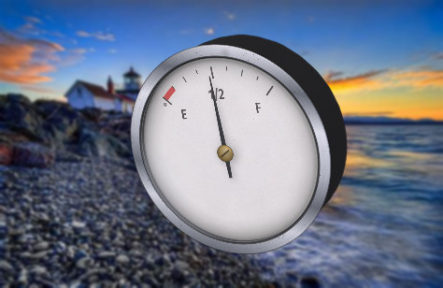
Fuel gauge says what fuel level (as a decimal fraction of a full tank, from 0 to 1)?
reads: 0.5
